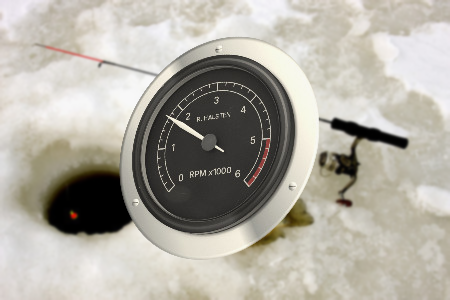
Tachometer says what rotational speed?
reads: 1700 rpm
